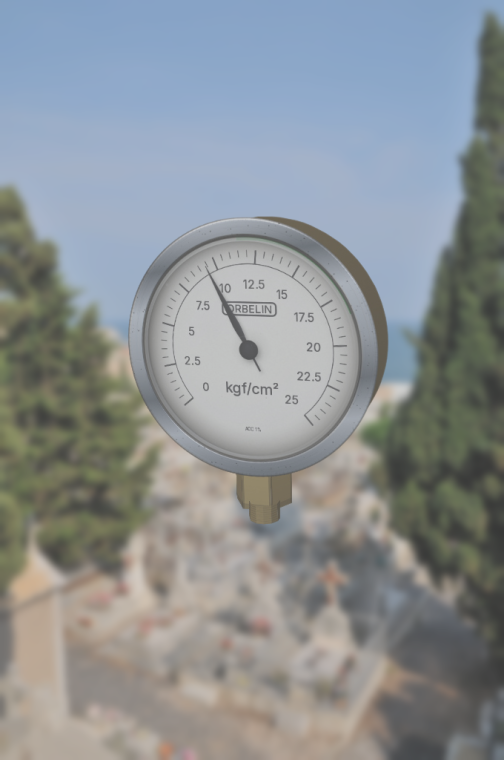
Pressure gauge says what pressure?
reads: 9.5 kg/cm²
